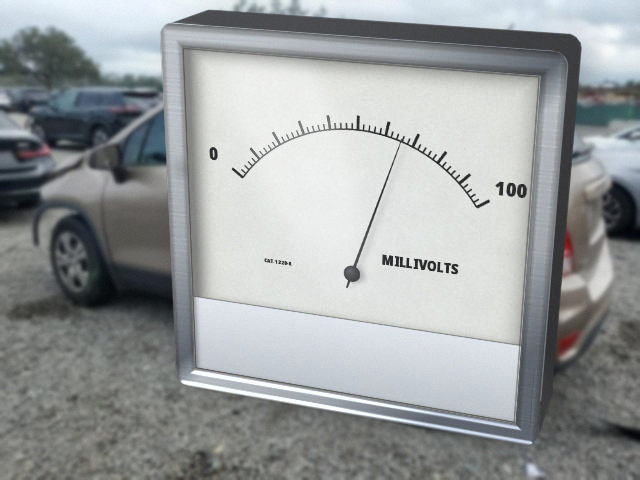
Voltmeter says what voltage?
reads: 66 mV
